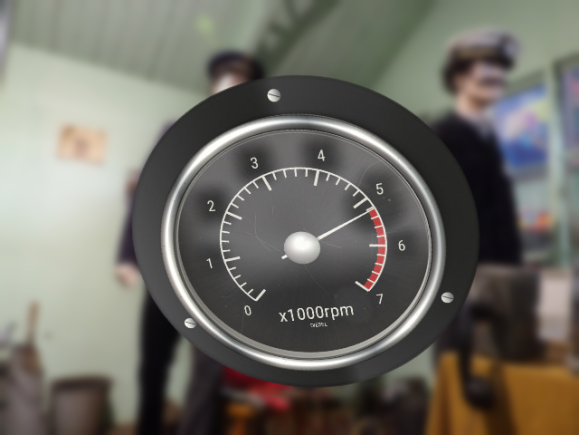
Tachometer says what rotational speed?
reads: 5200 rpm
